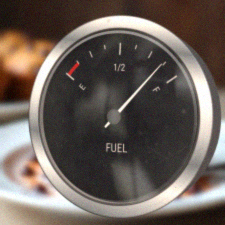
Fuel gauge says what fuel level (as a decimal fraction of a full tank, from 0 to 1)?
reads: 0.875
